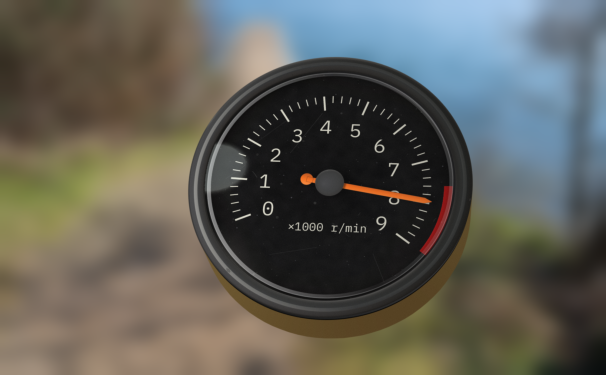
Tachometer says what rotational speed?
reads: 8000 rpm
